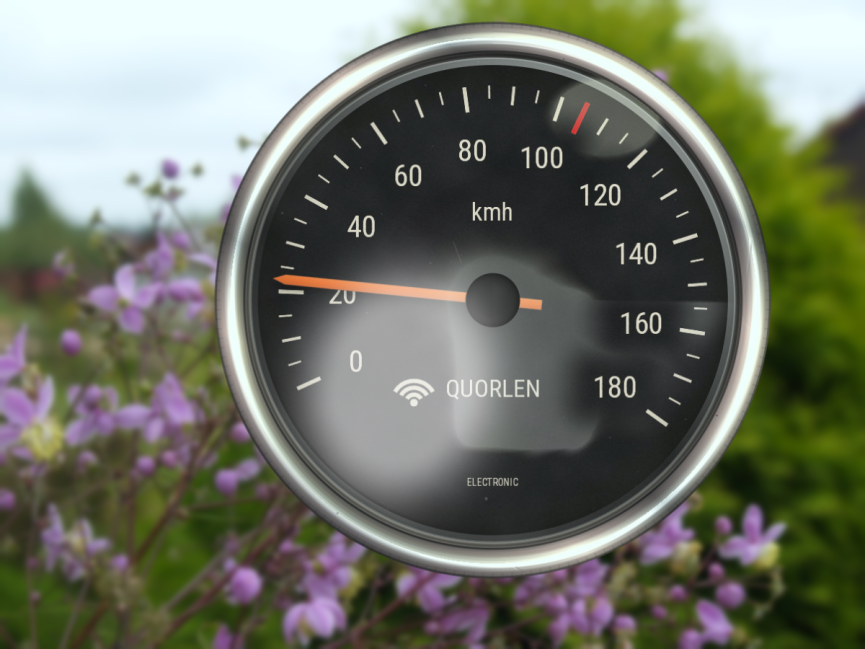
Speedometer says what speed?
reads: 22.5 km/h
